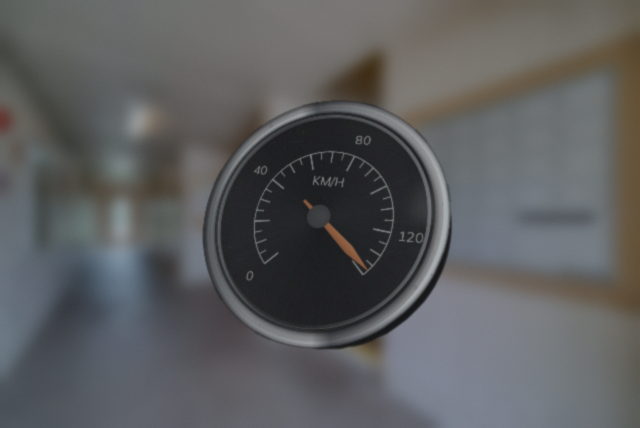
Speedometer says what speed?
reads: 137.5 km/h
